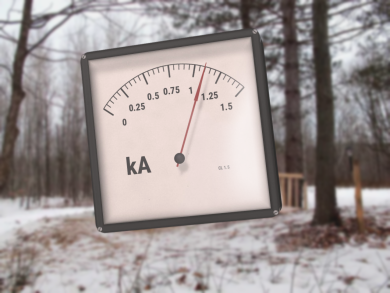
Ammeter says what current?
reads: 1.1 kA
